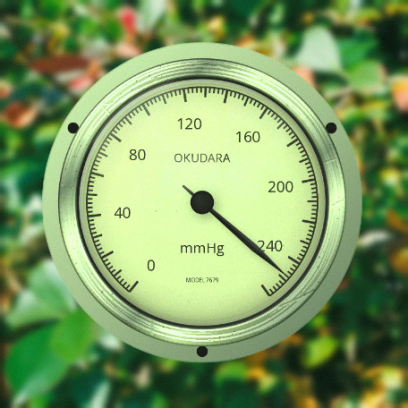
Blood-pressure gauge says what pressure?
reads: 248 mmHg
